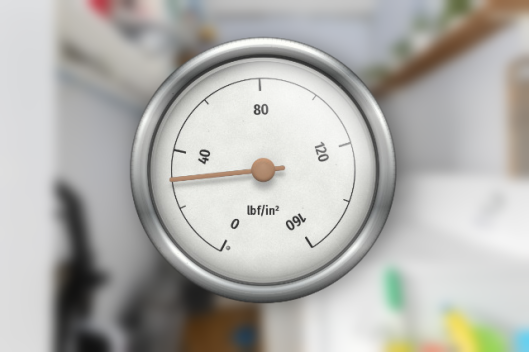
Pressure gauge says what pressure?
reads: 30 psi
